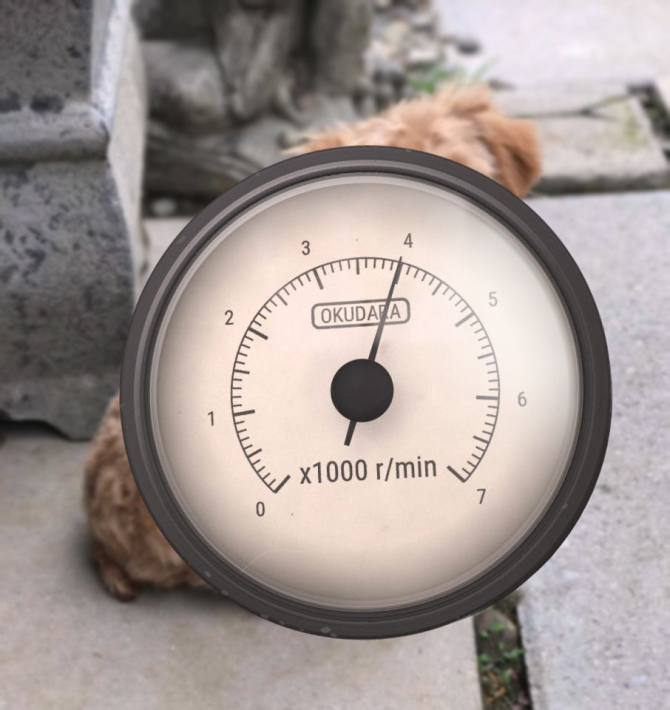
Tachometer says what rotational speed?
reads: 4000 rpm
